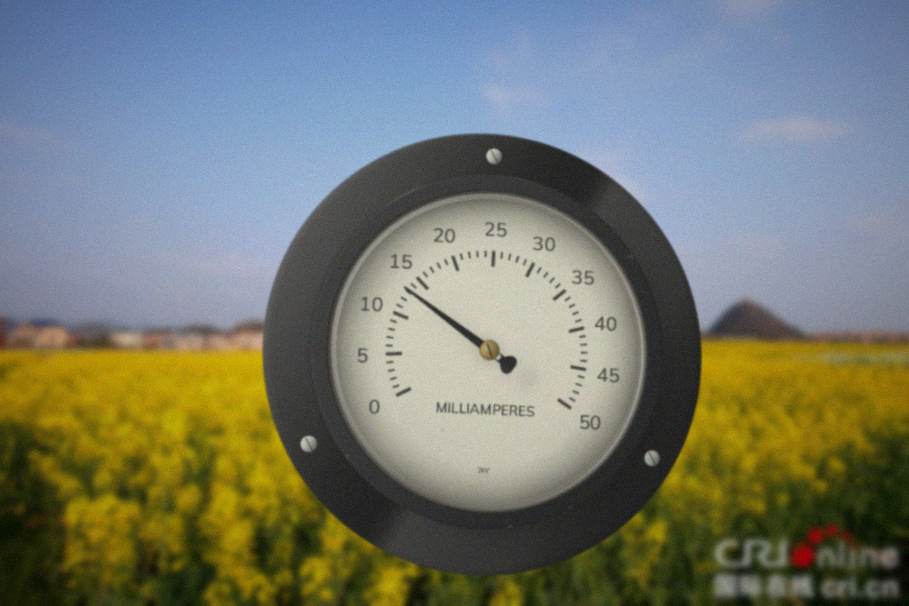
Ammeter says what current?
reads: 13 mA
